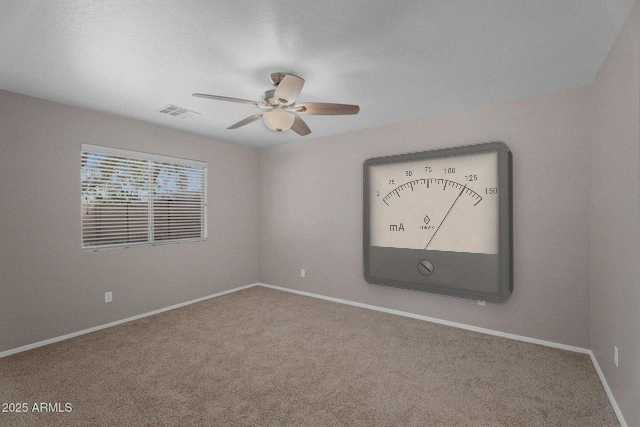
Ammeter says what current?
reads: 125 mA
